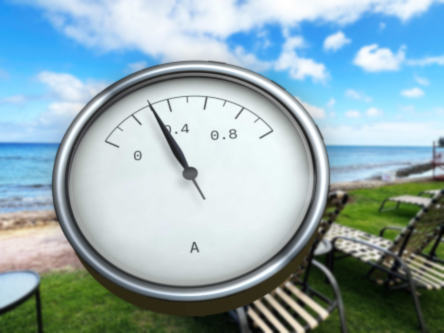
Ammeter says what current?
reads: 0.3 A
